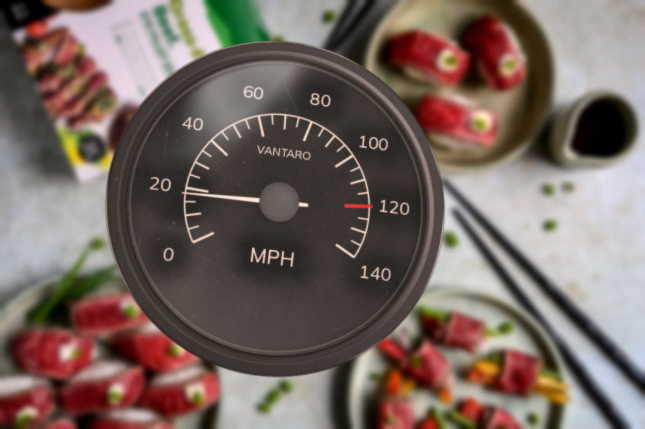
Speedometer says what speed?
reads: 17.5 mph
